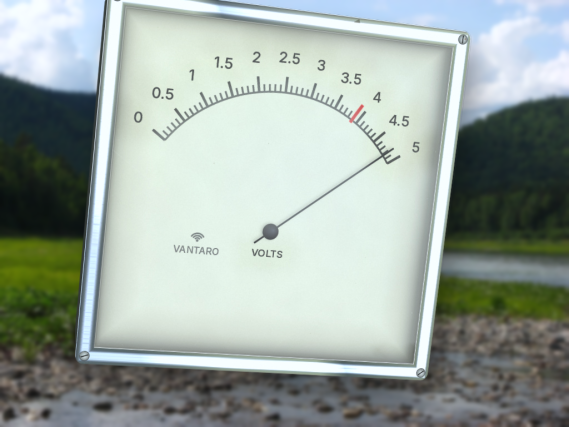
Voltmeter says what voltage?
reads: 4.8 V
